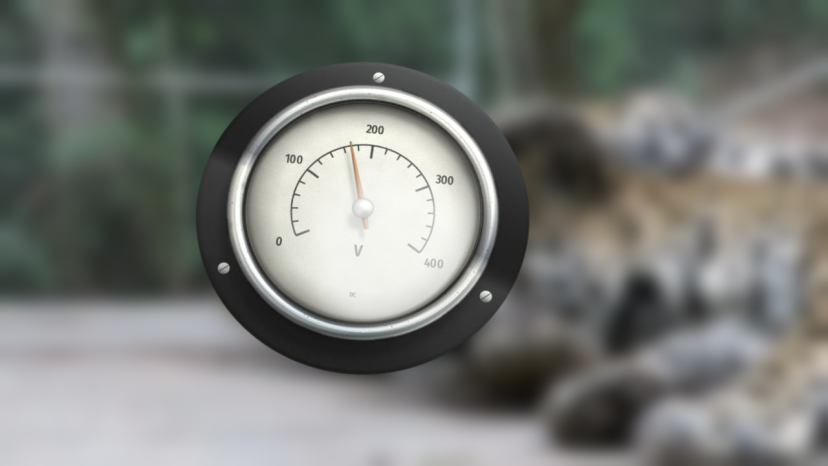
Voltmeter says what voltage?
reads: 170 V
